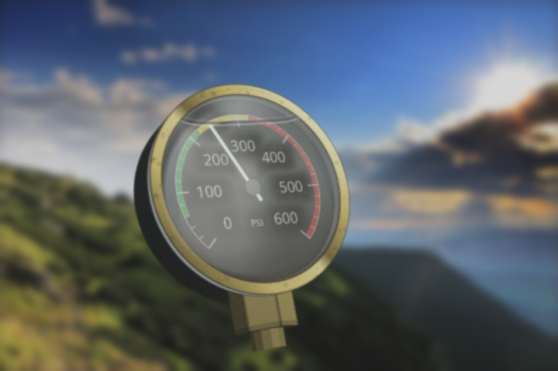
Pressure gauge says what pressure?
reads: 240 psi
